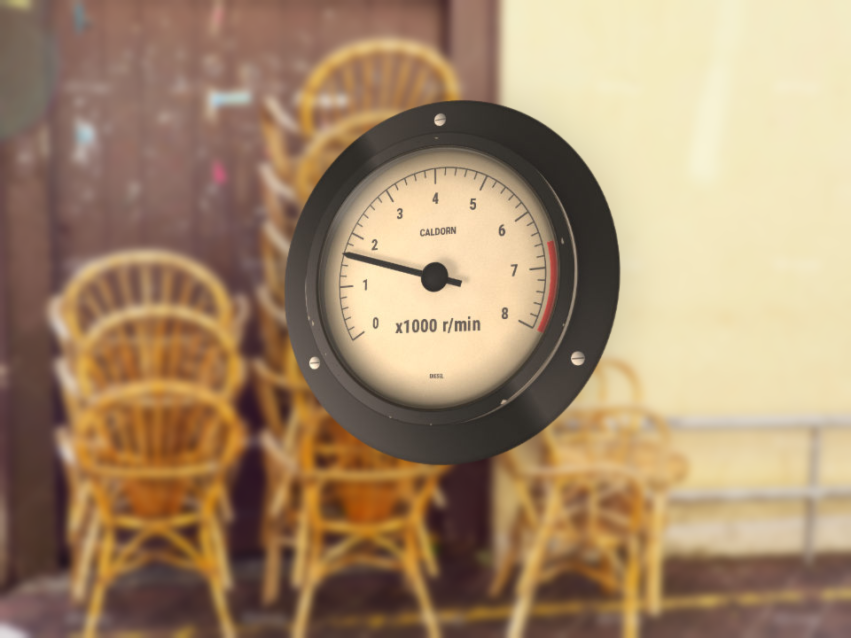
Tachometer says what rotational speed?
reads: 1600 rpm
